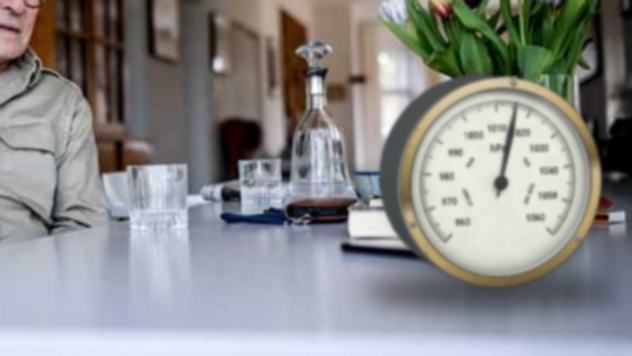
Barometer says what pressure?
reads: 1015 hPa
